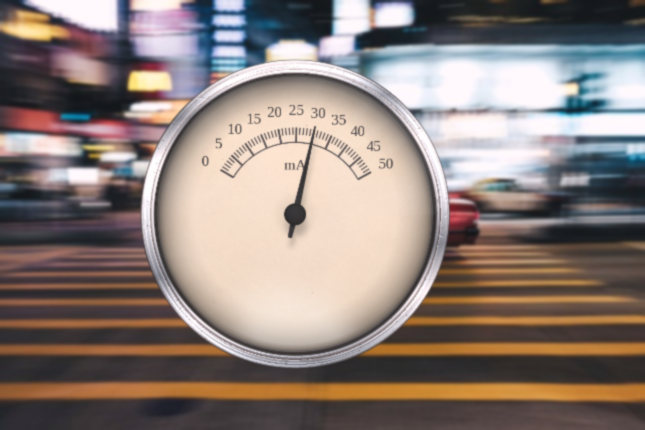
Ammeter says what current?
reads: 30 mA
